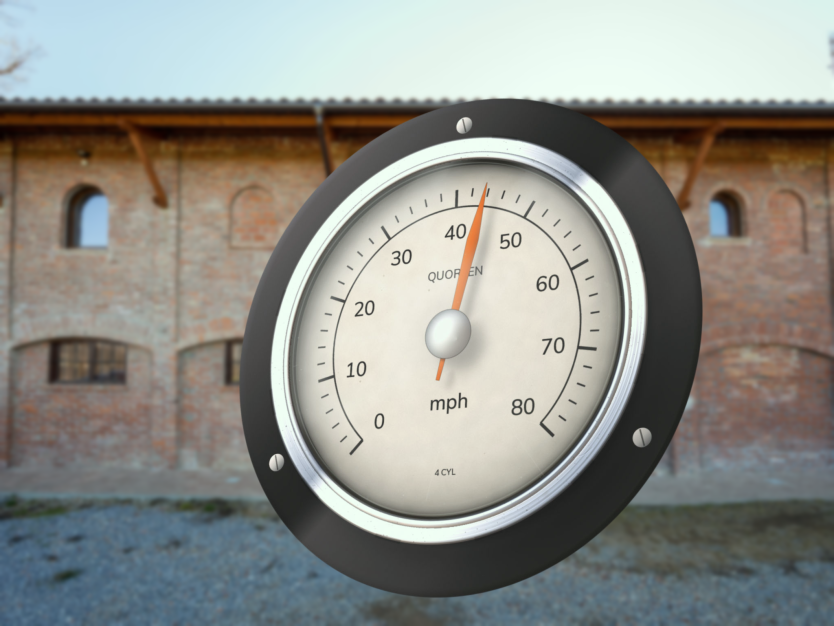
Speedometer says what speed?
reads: 44 mph
